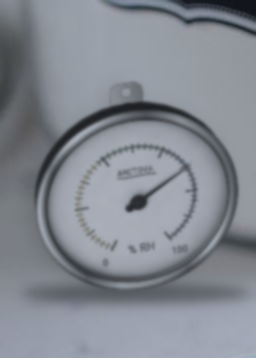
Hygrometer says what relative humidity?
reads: 70 %
